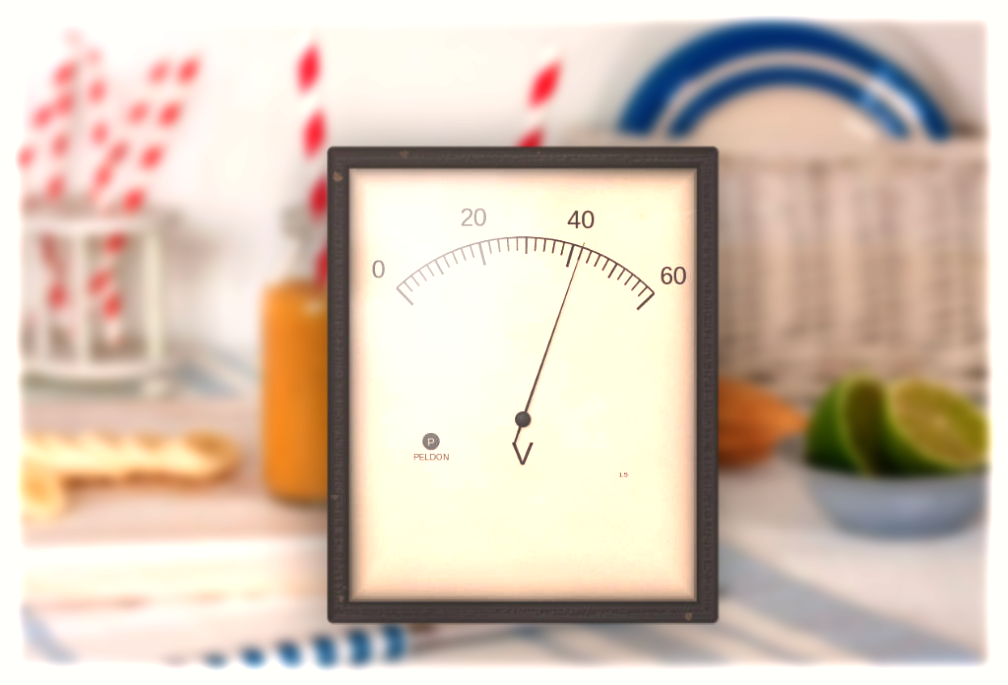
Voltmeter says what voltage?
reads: 42 V
